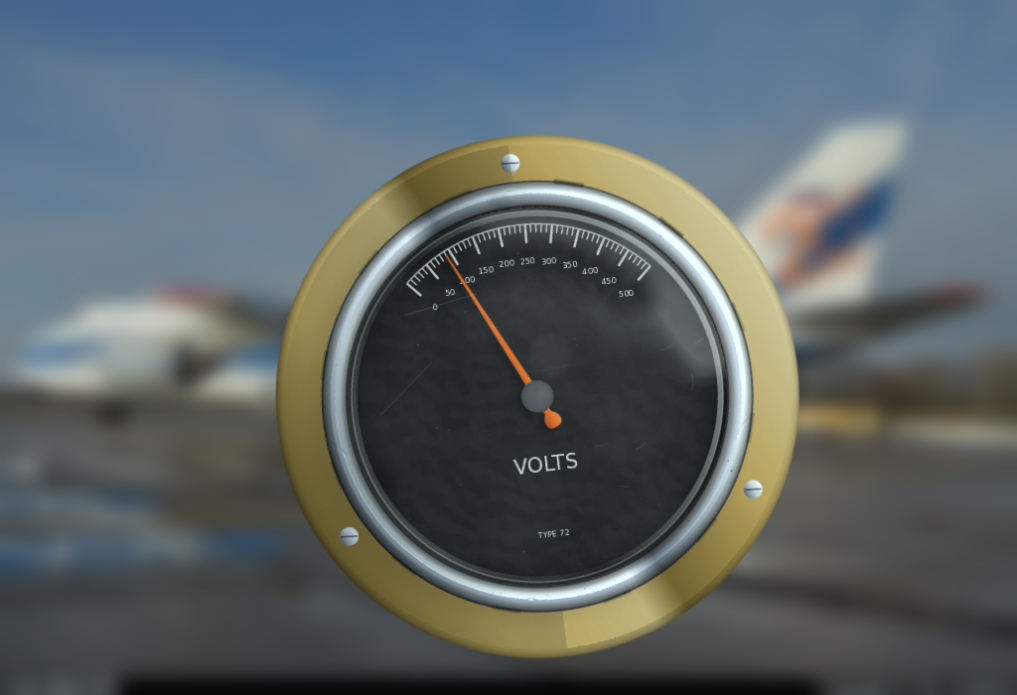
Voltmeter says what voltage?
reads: 90 V
